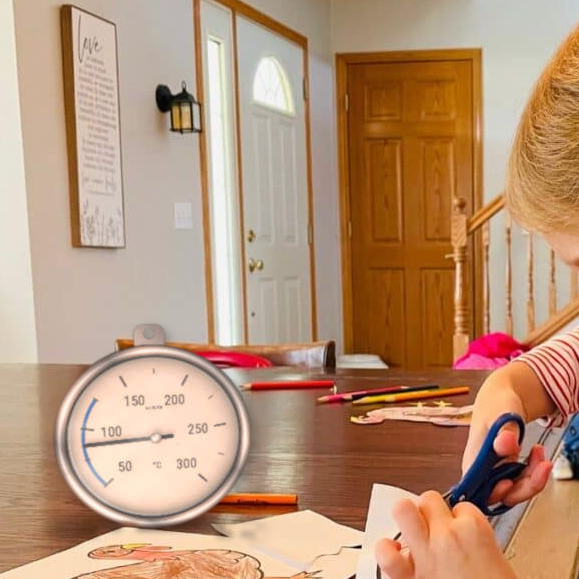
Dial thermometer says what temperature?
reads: 87.5 °C
